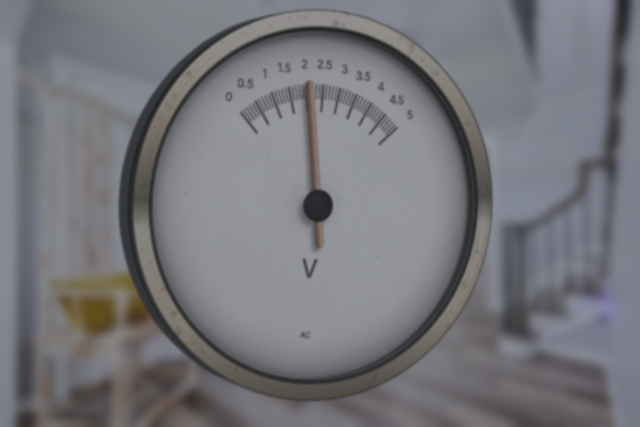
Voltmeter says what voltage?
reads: 2 V
